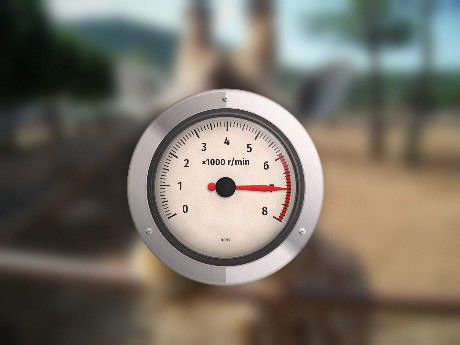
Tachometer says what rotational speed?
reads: 7000 rpm
